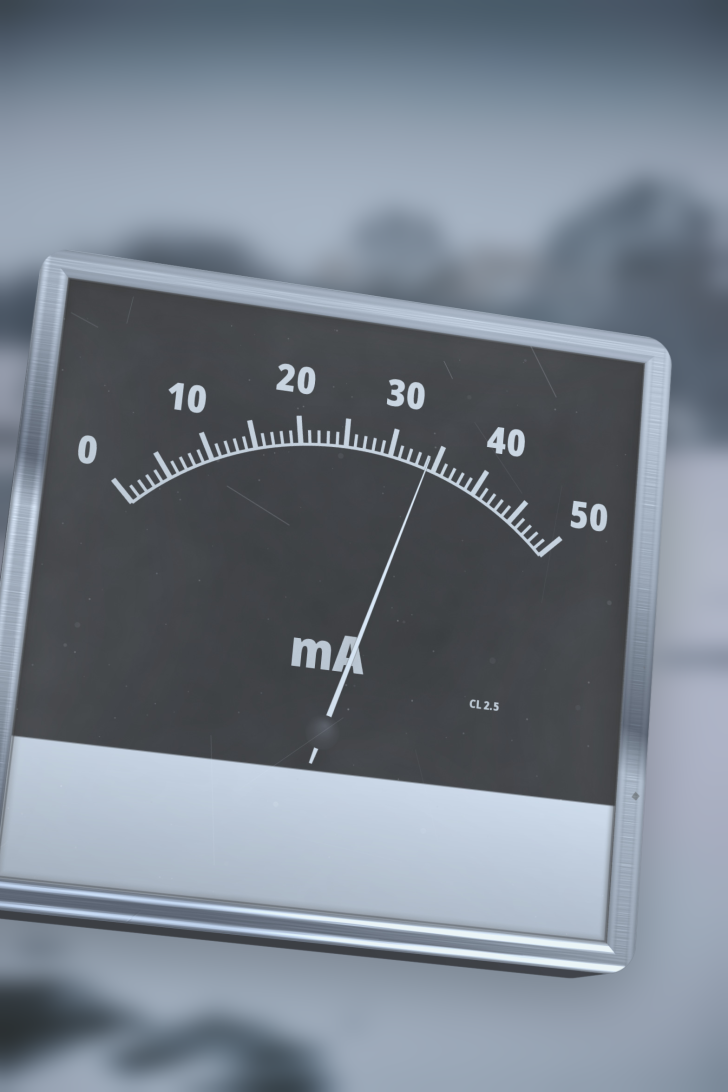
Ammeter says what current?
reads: 34 mA
